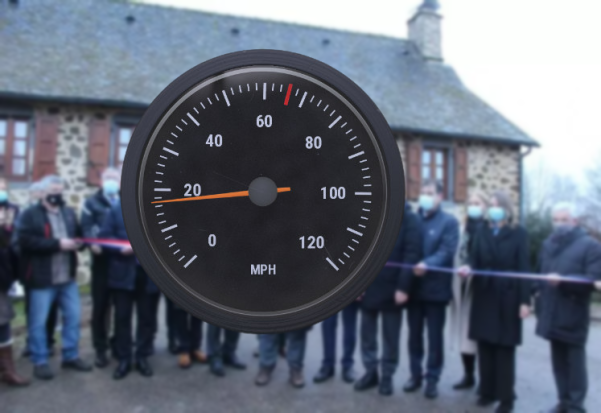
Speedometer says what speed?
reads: 17 mph
